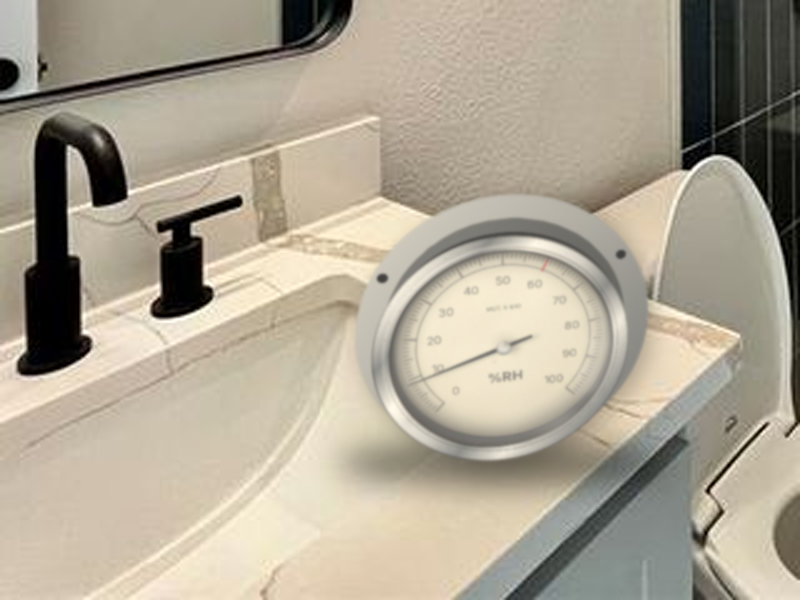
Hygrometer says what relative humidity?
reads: 10 %
